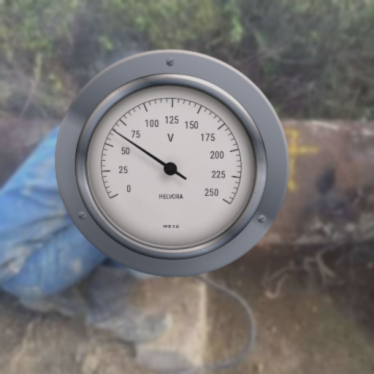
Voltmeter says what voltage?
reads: 65 V
